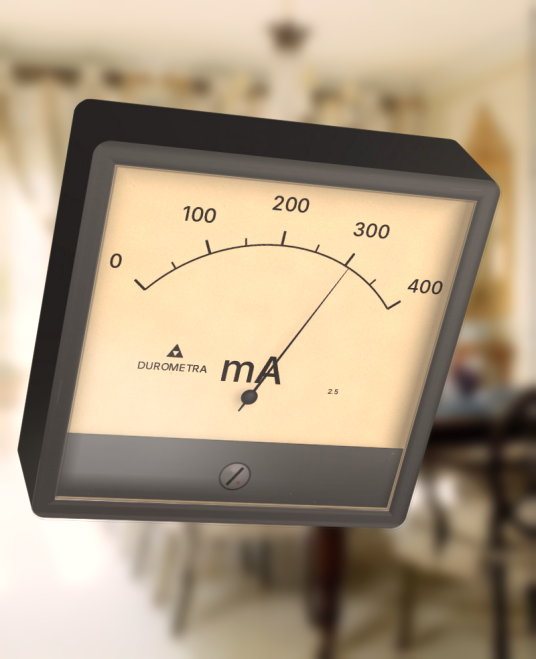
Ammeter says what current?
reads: 300 mA
